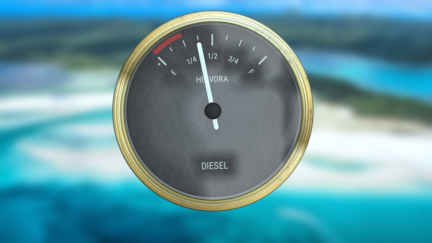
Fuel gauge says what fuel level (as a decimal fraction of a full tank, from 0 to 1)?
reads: 0.375
